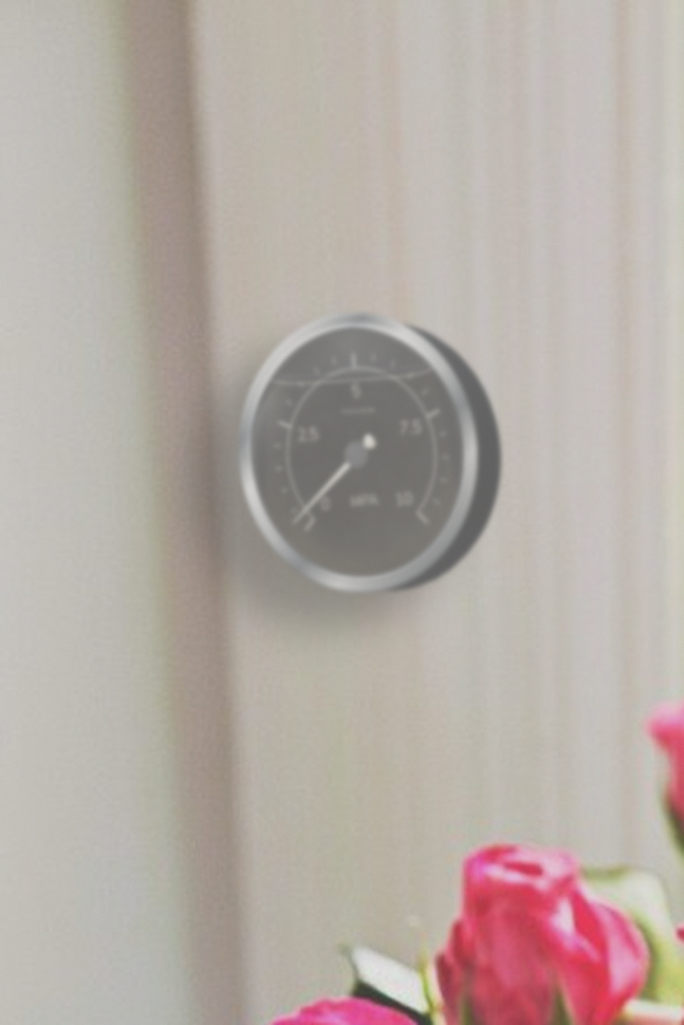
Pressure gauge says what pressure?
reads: 0.25 MPa
